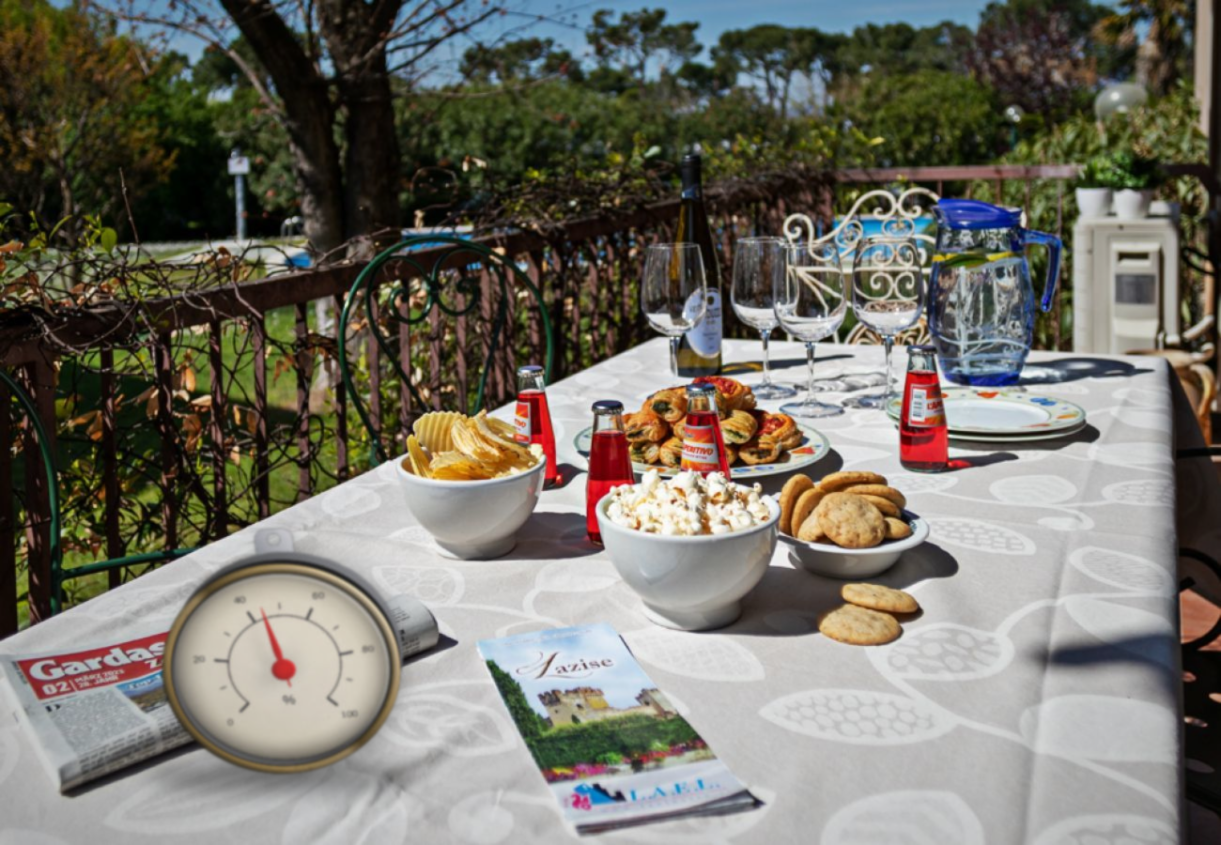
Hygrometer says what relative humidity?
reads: 45 %
